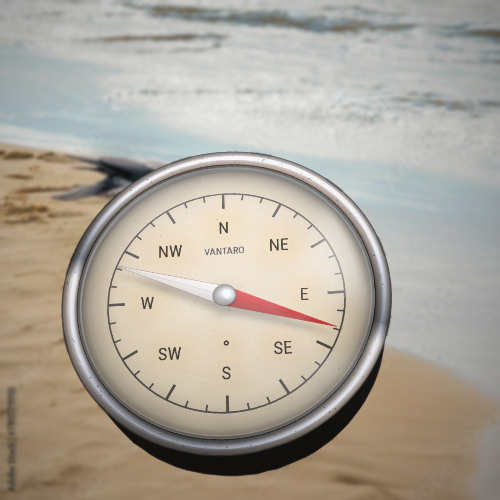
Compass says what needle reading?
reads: 110 °
